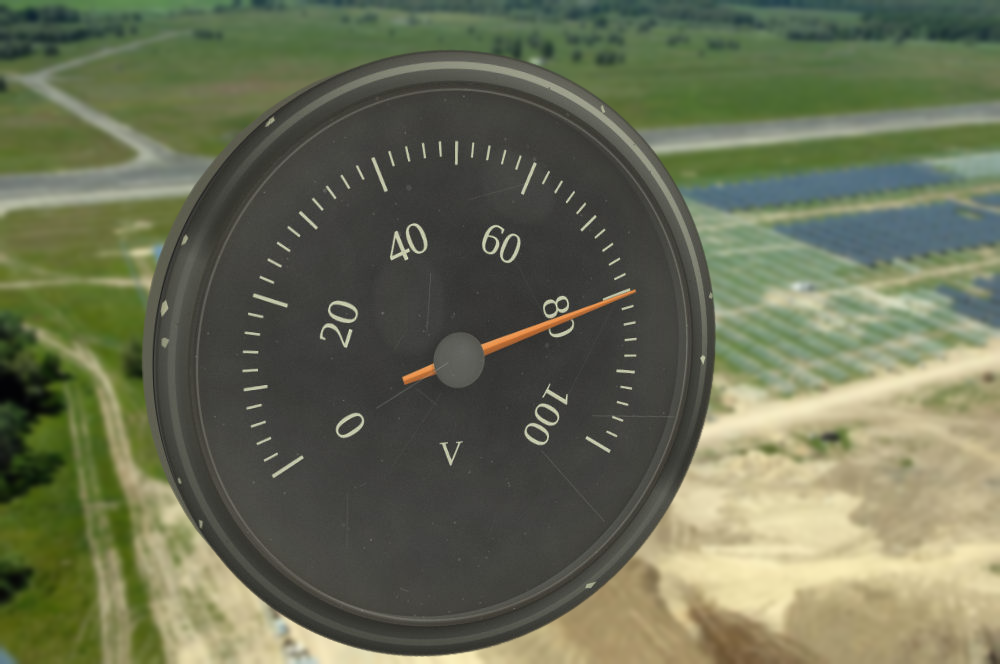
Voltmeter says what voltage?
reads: 80 V
